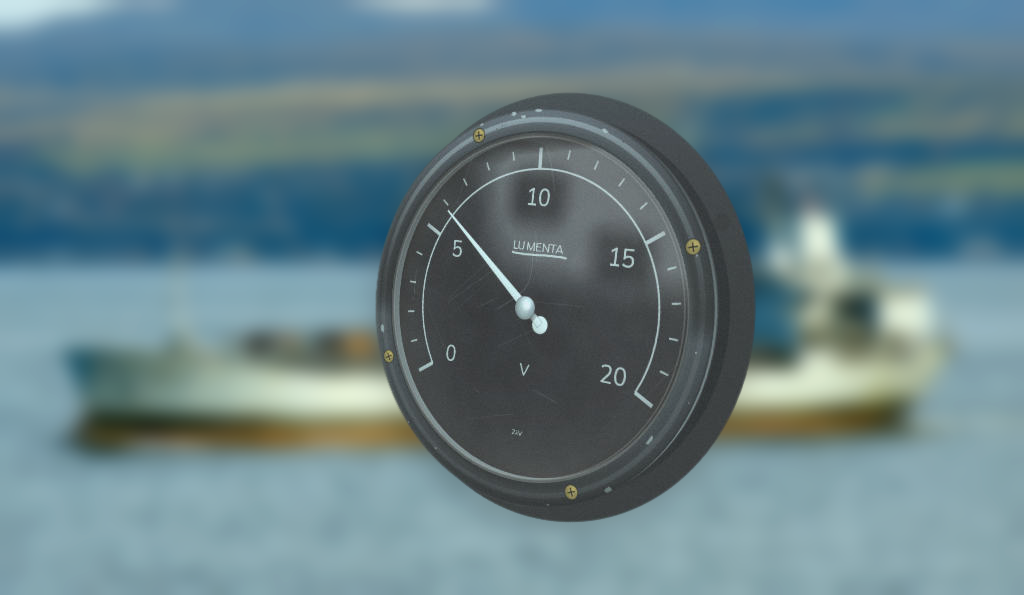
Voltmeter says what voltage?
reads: 6 V
